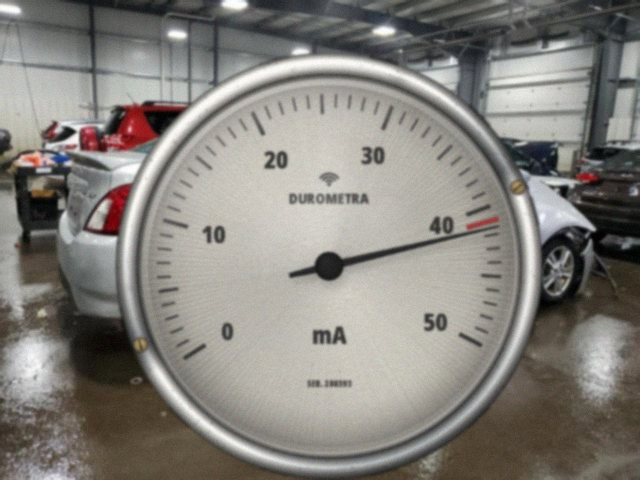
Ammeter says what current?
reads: 41.5 mA
